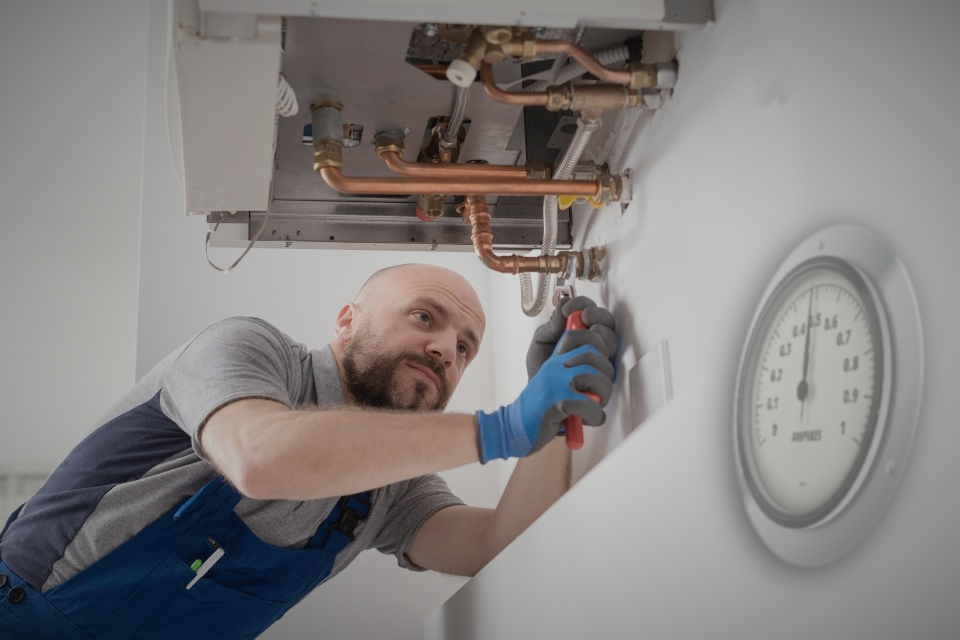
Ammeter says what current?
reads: 0.5 A
